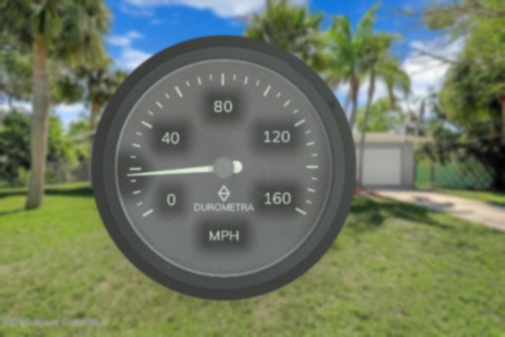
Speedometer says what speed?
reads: 17.5 mph
